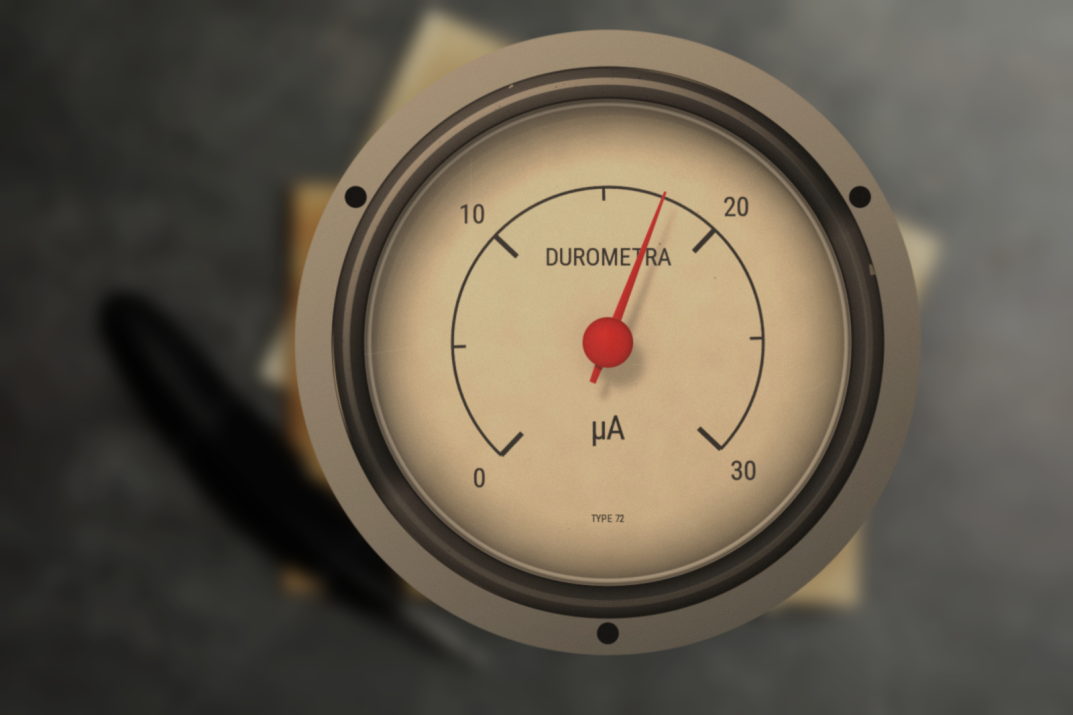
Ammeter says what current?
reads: 17.5 µA
